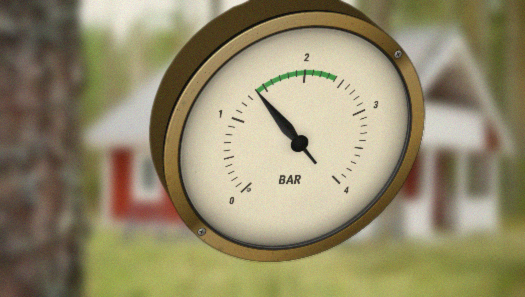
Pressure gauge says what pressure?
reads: 1.4 bar
